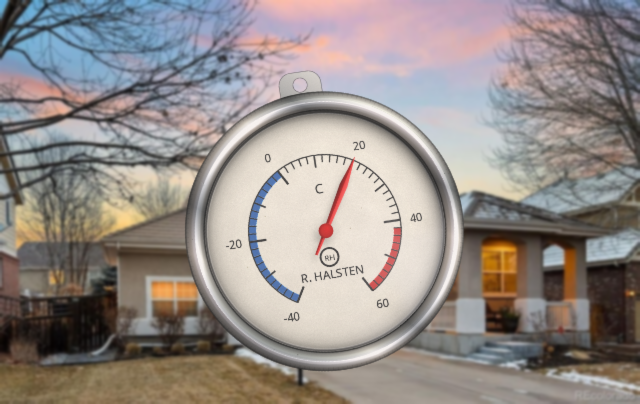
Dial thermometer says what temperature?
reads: 20 °C
